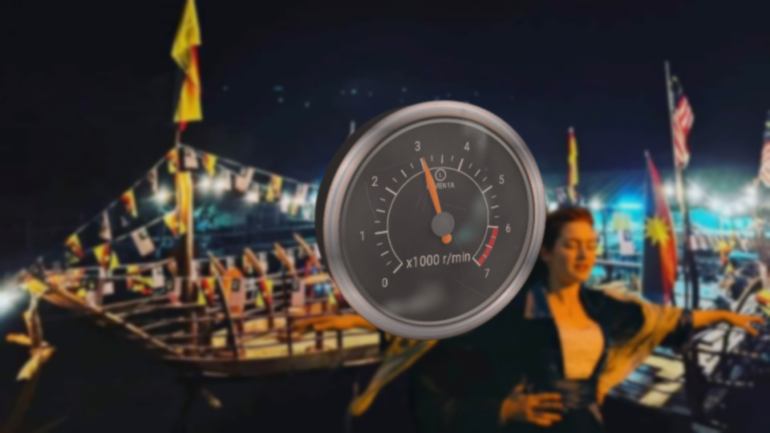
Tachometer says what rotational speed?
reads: 3000 rpm
